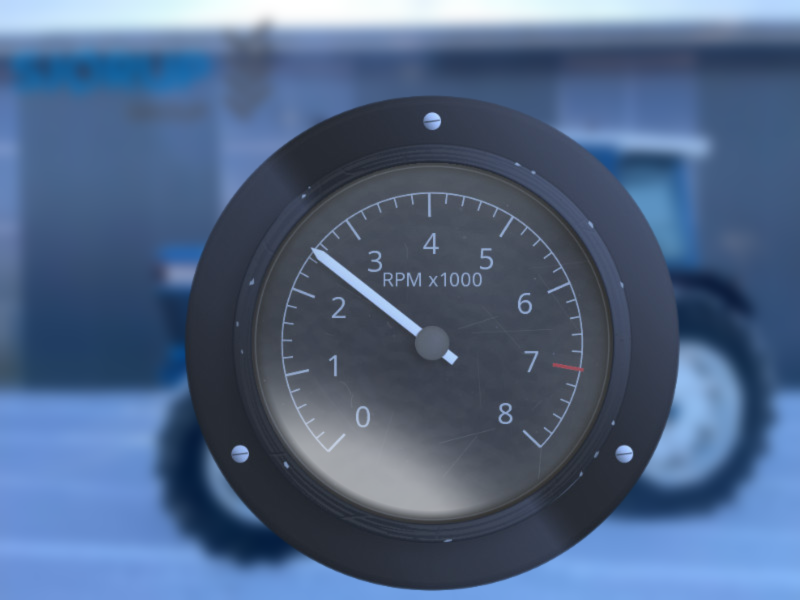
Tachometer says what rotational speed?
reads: 2500 rpm
